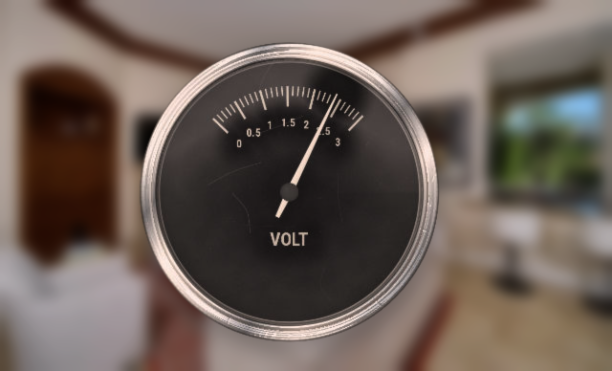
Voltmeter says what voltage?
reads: 2.4 V
